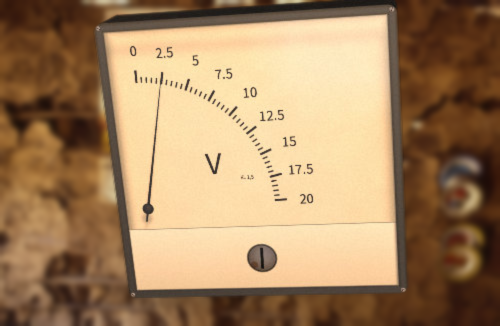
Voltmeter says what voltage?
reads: 2.5 V
